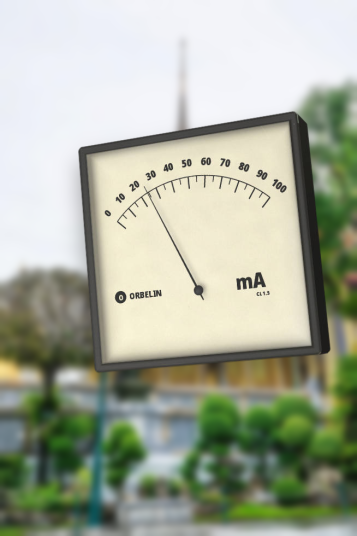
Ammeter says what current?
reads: 25 mA
